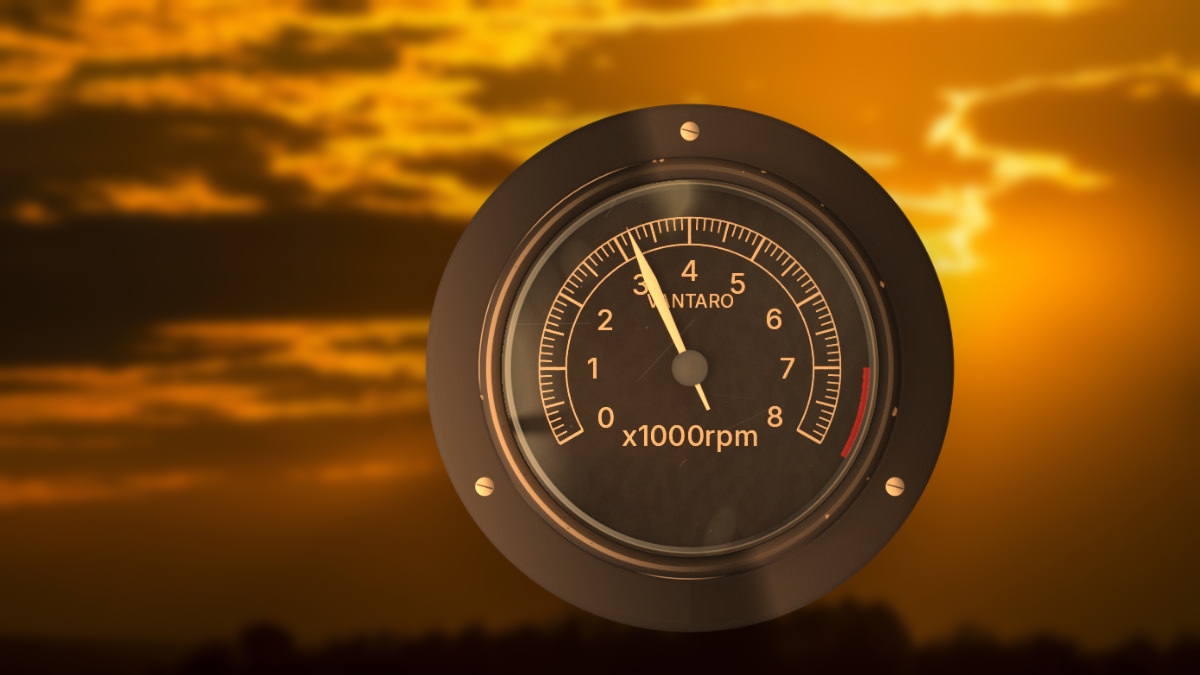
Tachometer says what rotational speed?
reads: 3200 rpm
